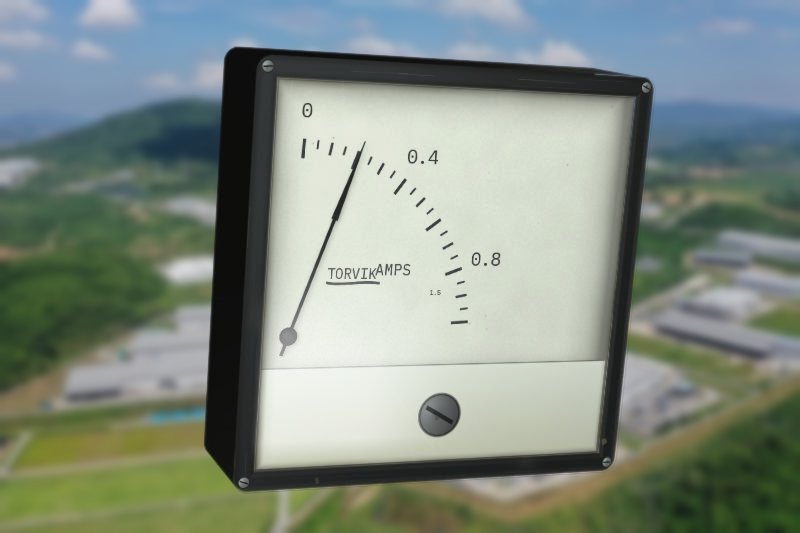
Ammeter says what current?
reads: 0.2 A
